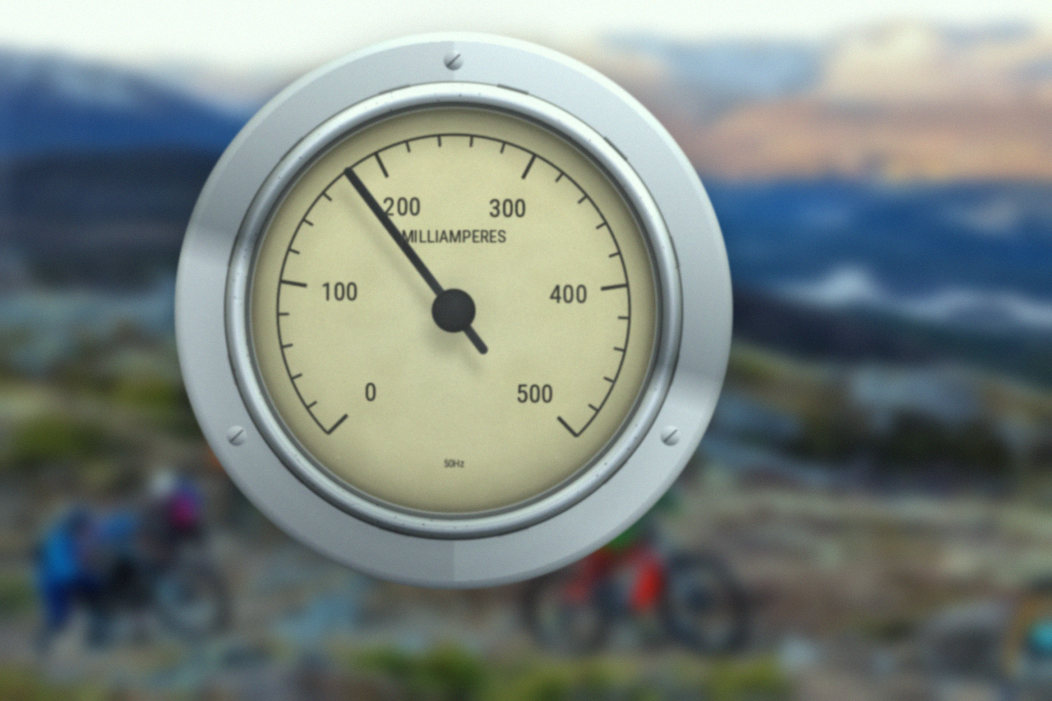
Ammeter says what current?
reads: 180 mA
